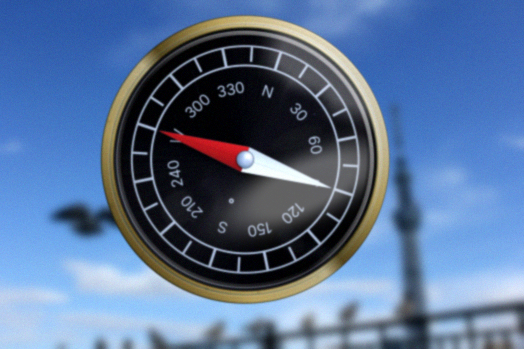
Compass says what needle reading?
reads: 270 °
